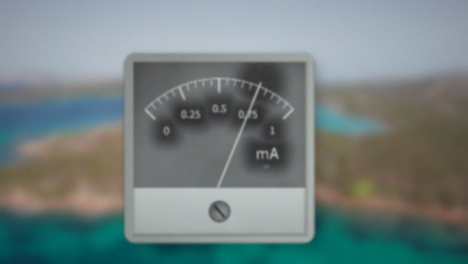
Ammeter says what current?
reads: 0.75 mA
